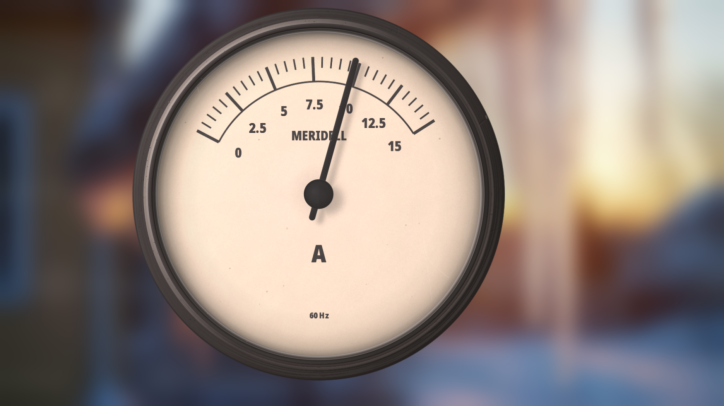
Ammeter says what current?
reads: 9.75 A
